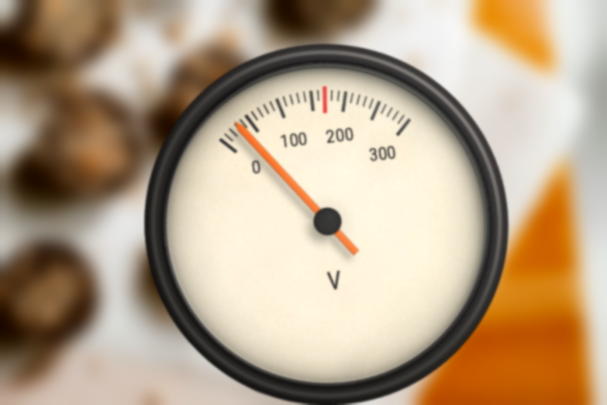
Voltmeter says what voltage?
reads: 30 V
